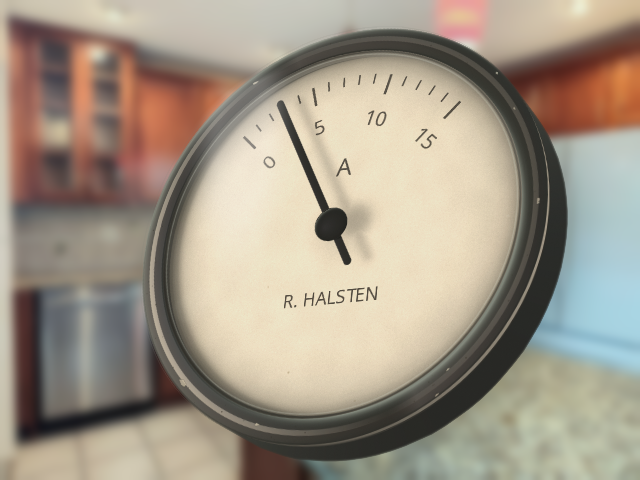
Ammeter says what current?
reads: 3 A
